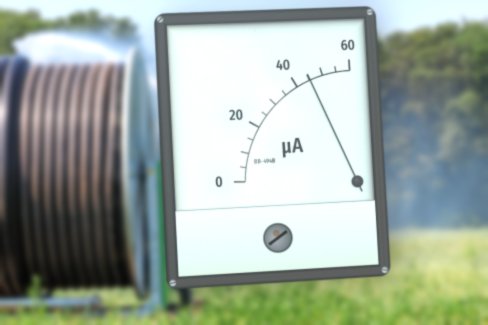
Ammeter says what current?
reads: 45 µA
